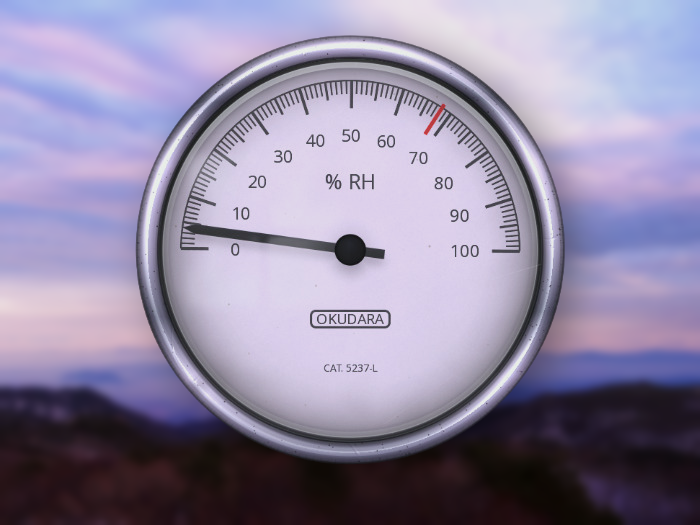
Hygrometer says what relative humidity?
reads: 4 %
